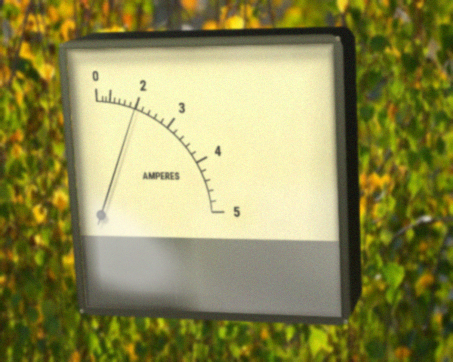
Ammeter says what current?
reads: 2 A
